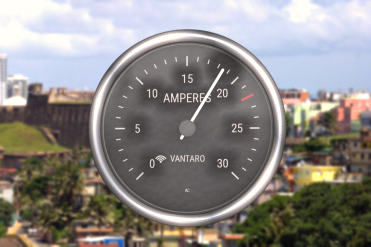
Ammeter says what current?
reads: 18.5 A
